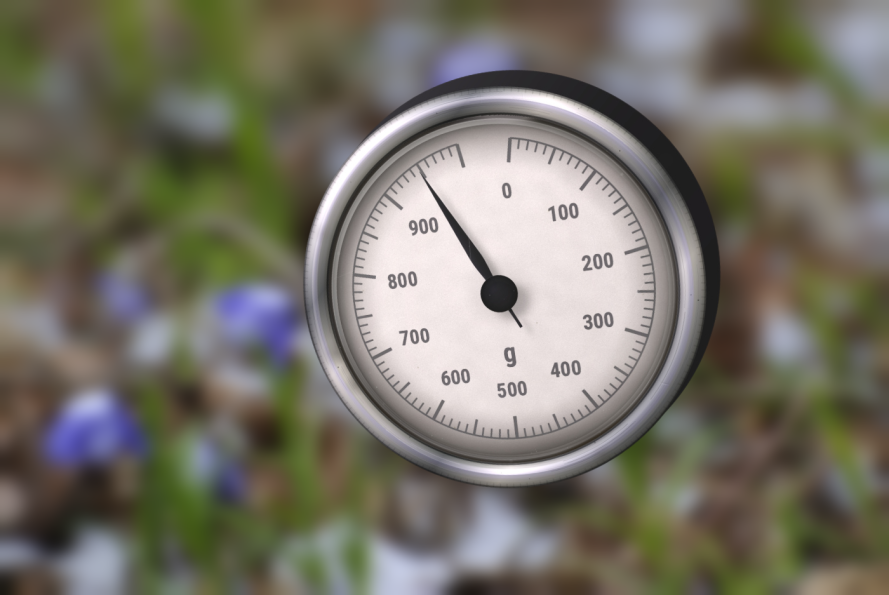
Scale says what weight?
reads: 950 g
